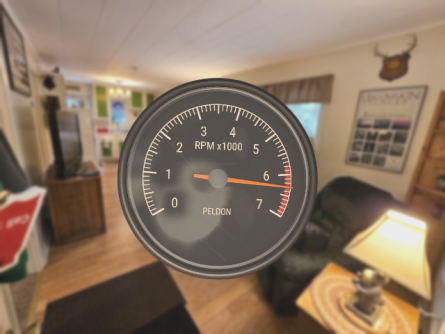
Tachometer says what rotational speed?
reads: 6300 rpm
